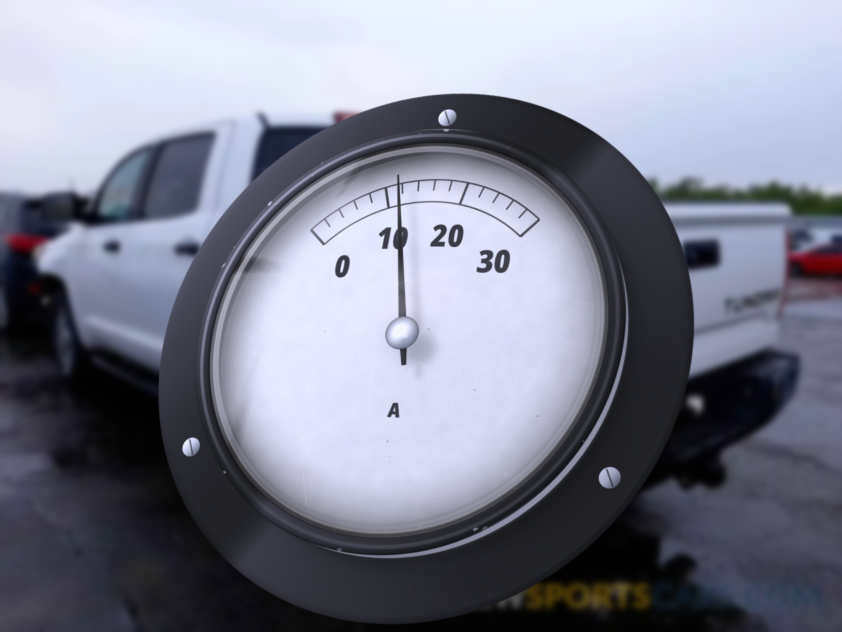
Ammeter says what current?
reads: 12 A
